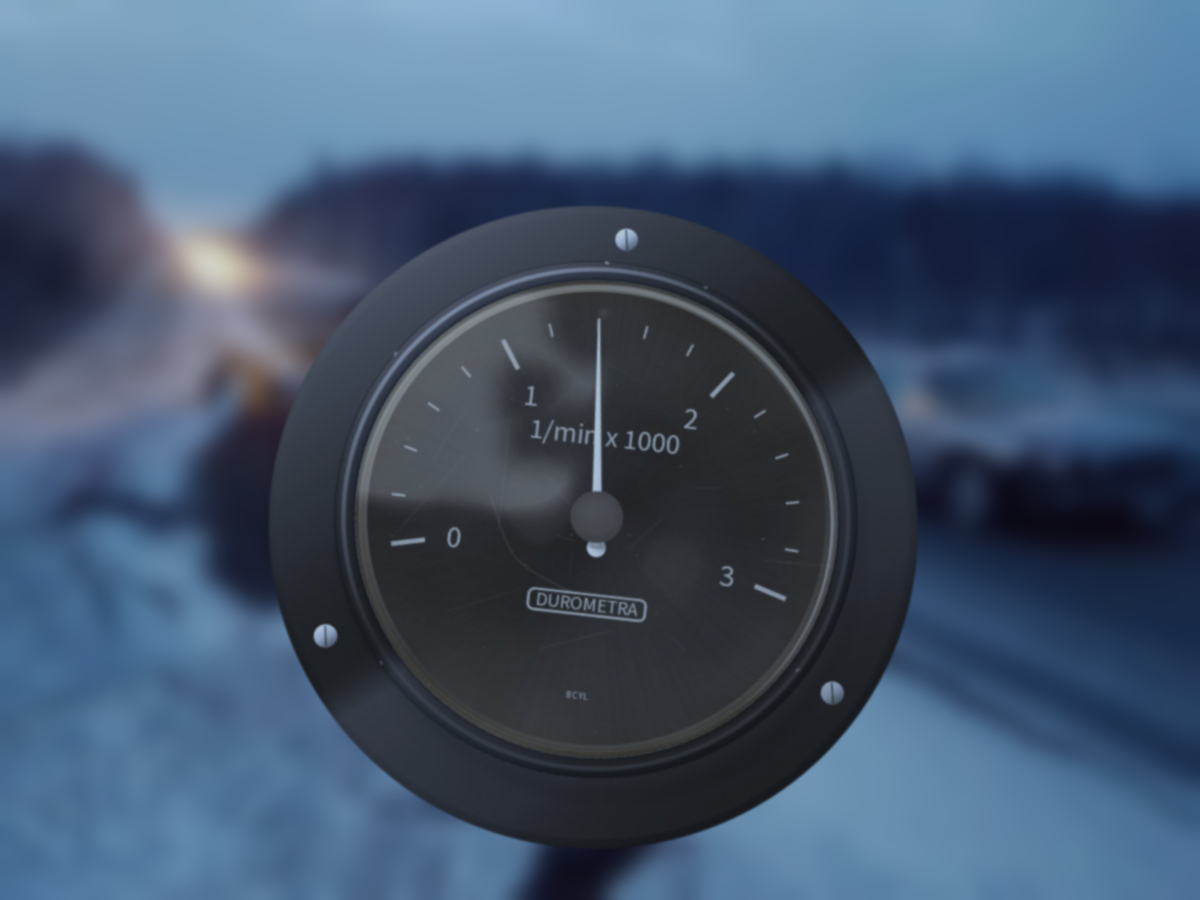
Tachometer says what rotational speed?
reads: 1400 rpm
